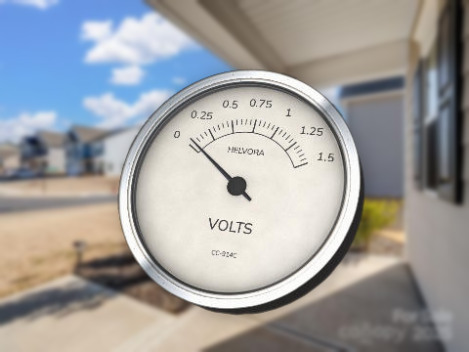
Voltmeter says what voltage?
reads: 0.05 V
